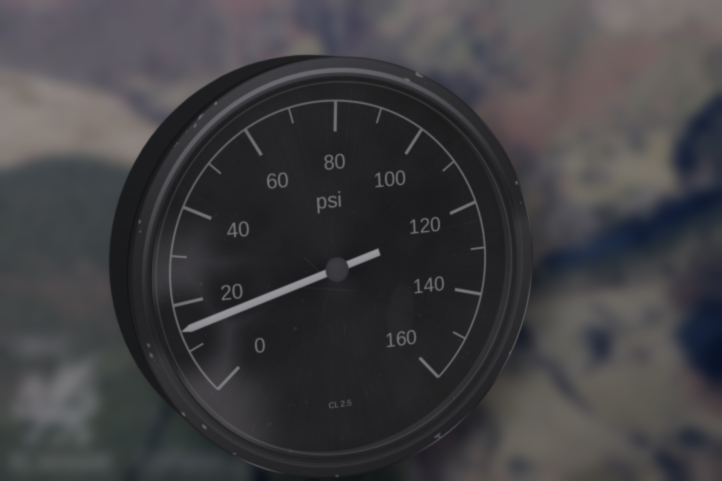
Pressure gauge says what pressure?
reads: 15 psi
